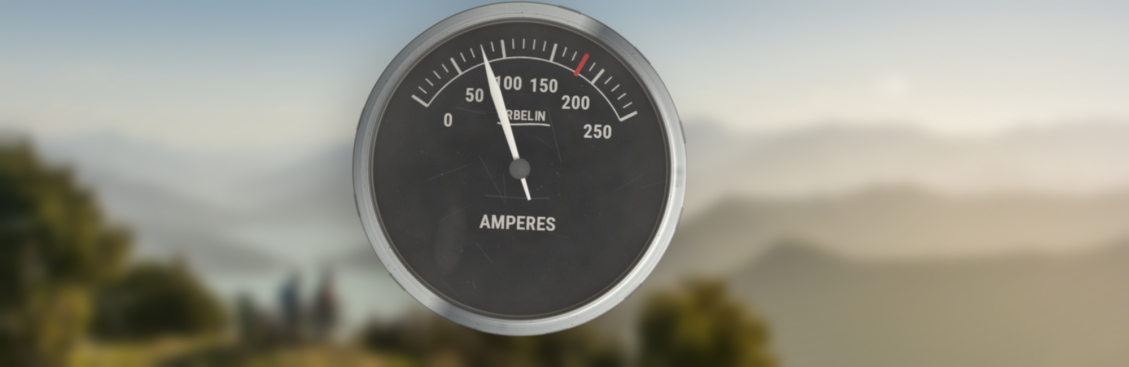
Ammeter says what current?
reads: 80 A
